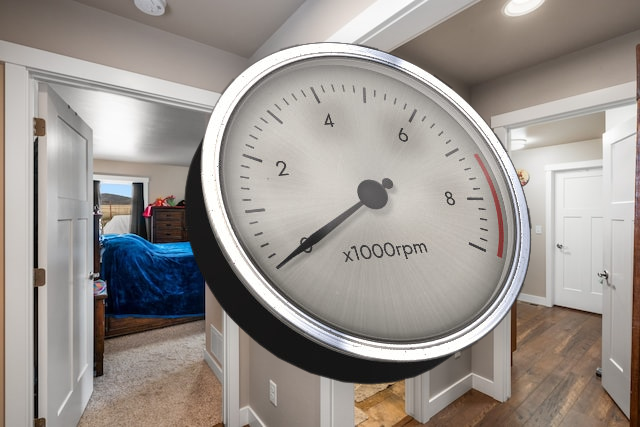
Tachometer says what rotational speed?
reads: 0 rpm
